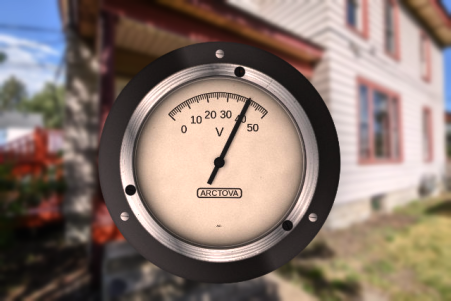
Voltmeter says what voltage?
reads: 40 V
